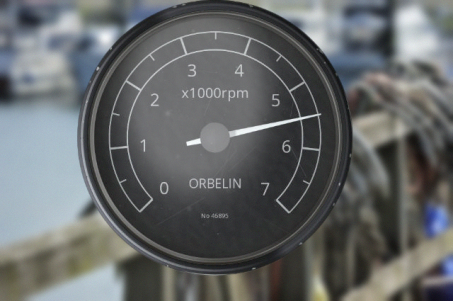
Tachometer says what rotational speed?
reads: 5500 rpm
